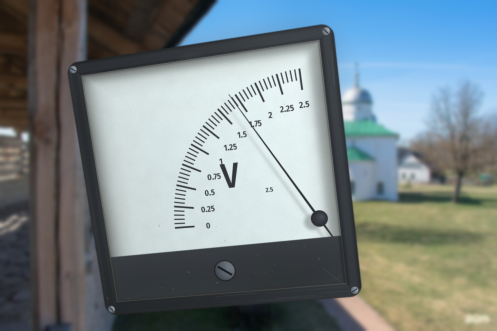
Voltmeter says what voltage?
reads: 1.7 V
